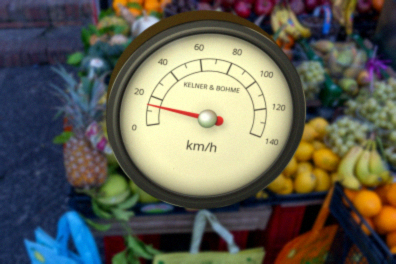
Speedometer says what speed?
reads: 15 km/h
